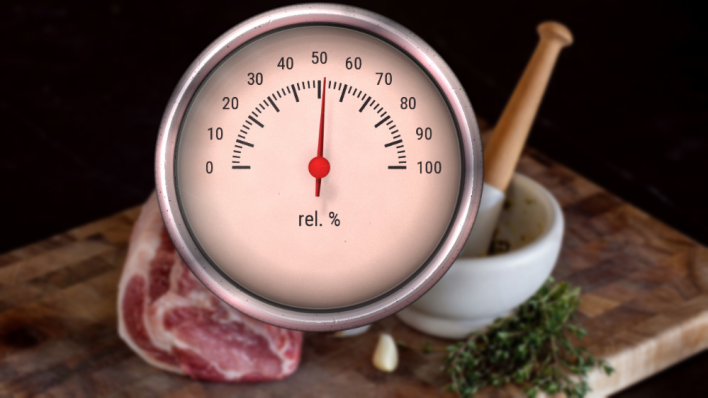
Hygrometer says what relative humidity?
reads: 52 %
